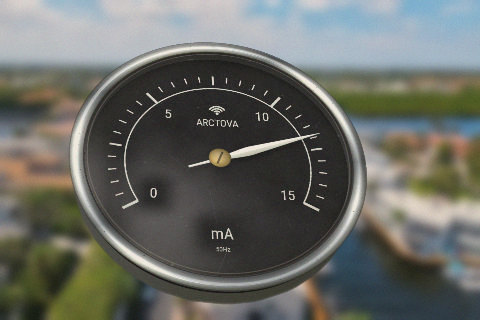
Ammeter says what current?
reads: 12 mA
